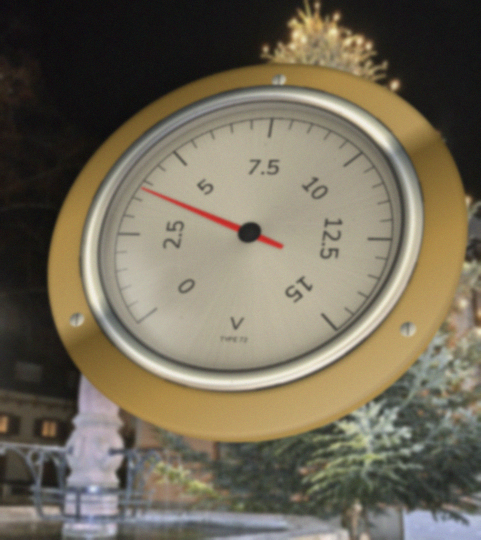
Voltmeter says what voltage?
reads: 3.75 V
